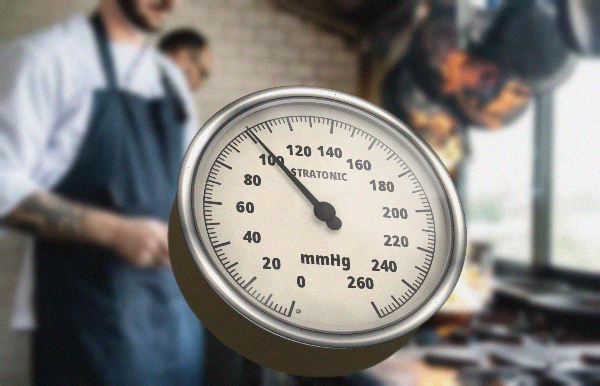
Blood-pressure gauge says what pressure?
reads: 100 mmHg
